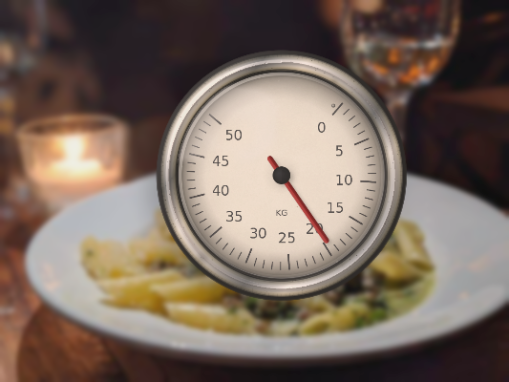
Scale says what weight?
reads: 19.5 kg
